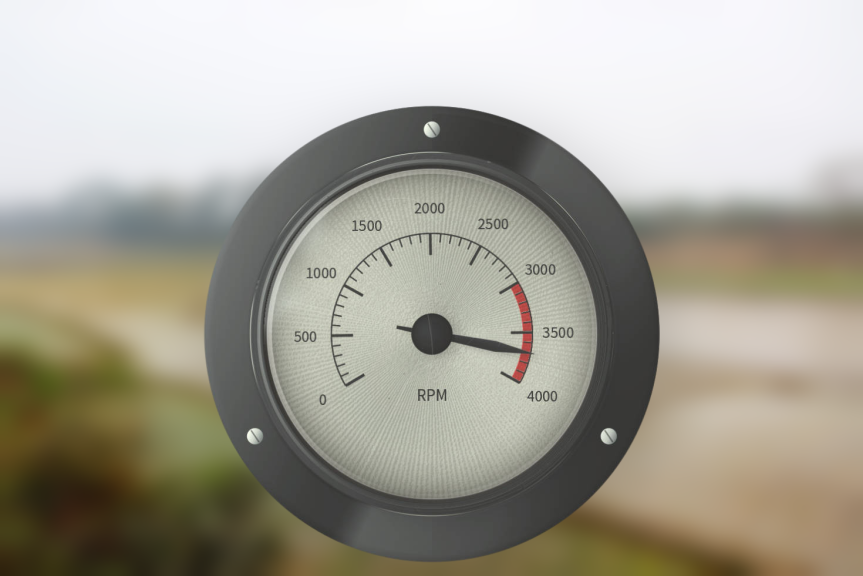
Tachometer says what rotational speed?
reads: 3700 rpm
